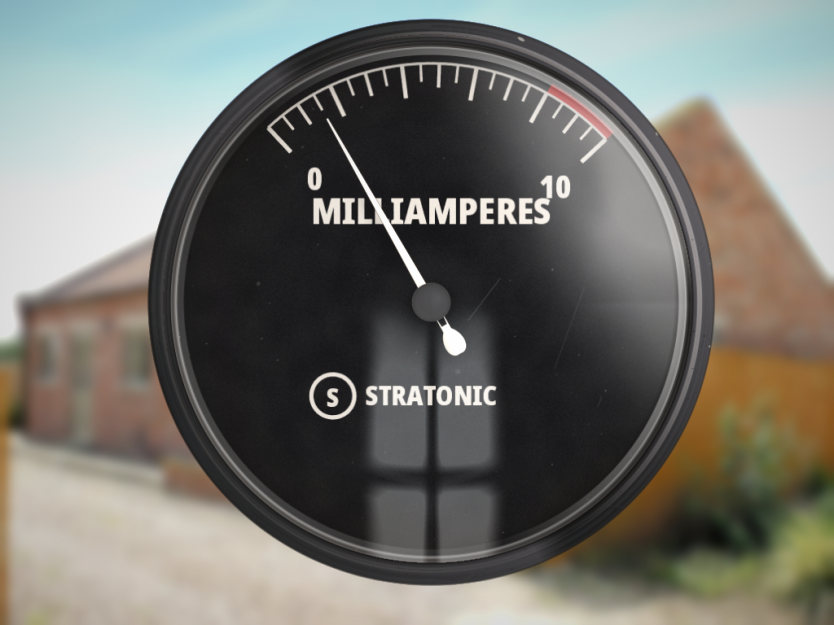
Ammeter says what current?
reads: 1.5 mA
